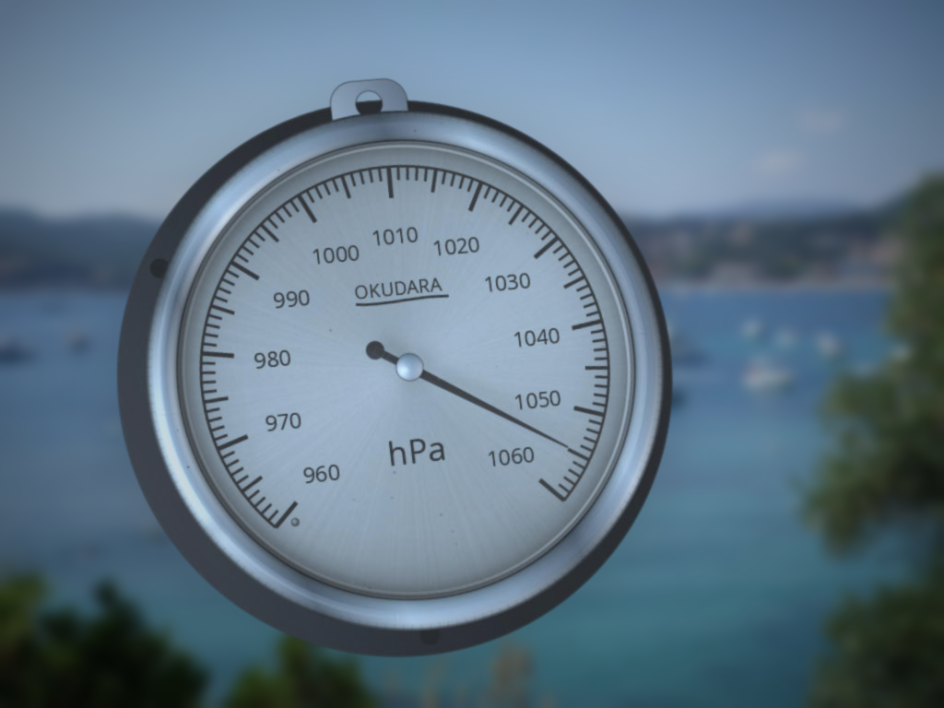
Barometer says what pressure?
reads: 1055 hPa
